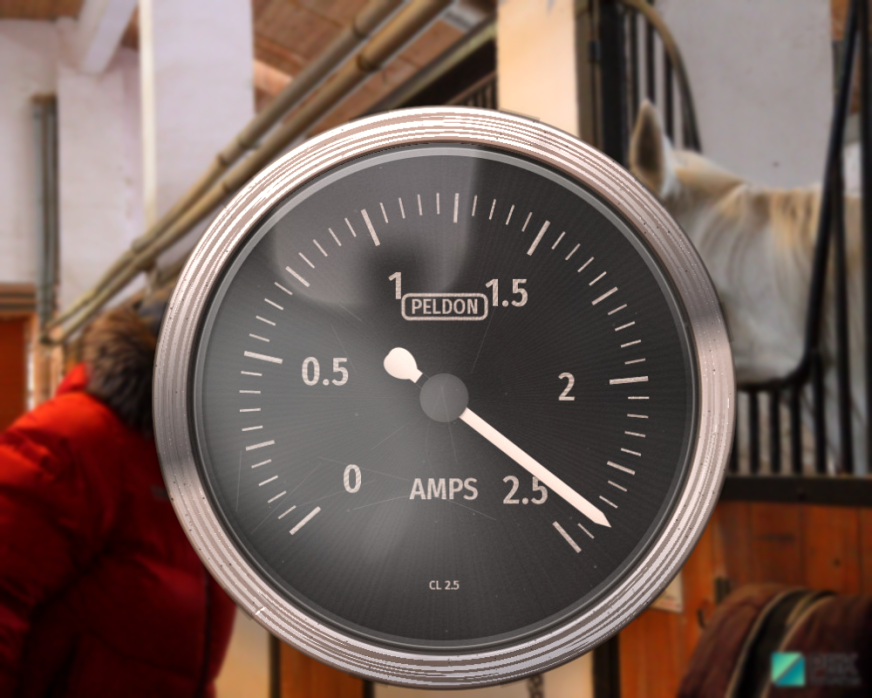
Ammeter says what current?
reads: 2.4 A
